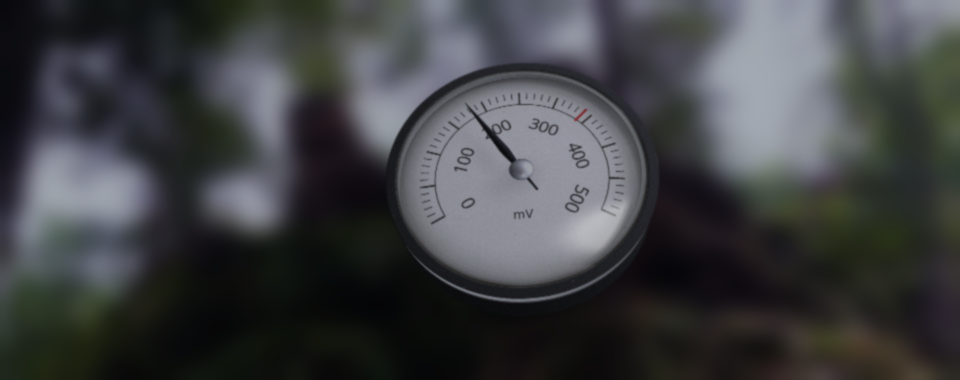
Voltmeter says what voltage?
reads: 180 mV
